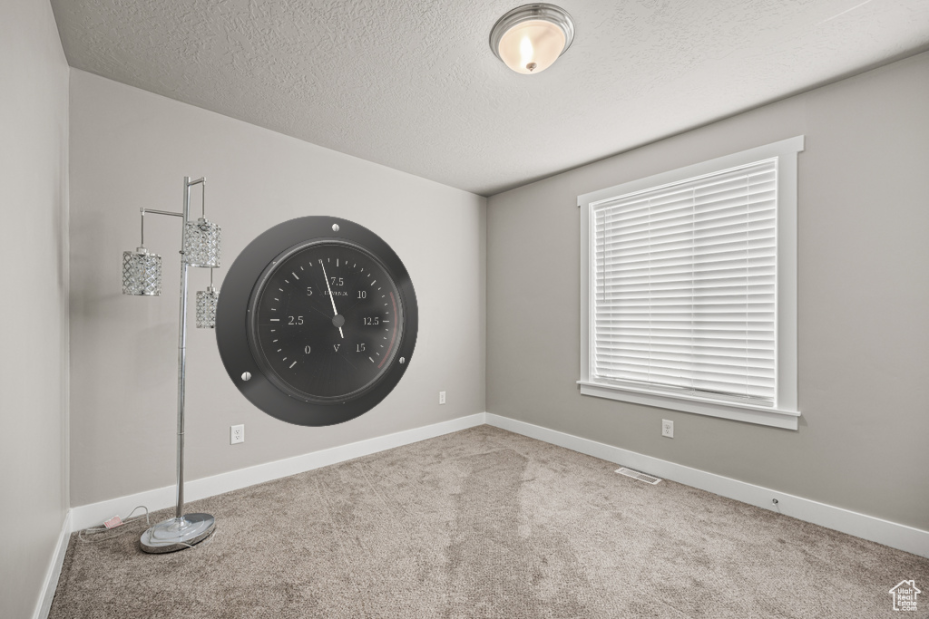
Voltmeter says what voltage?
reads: 6.5 V
